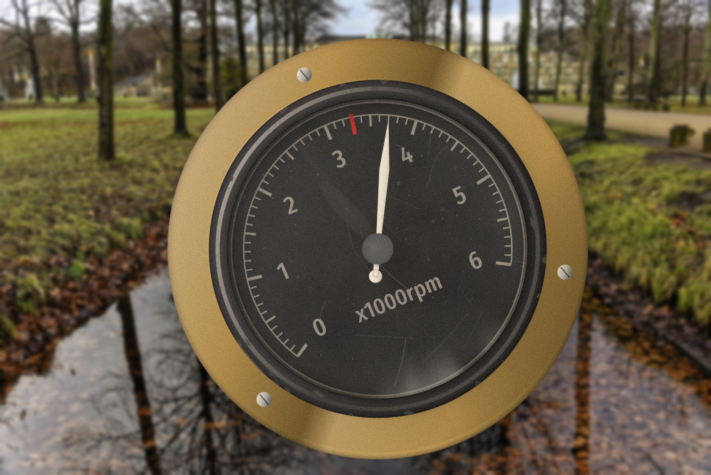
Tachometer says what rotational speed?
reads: 3700 rpm
